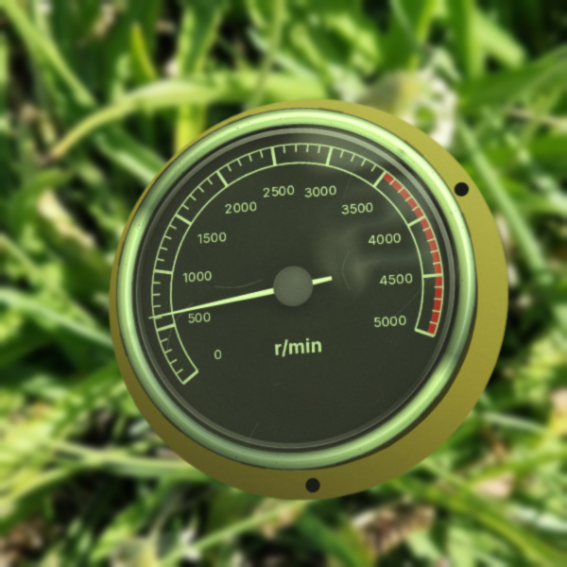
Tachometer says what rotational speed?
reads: 600 rpm
